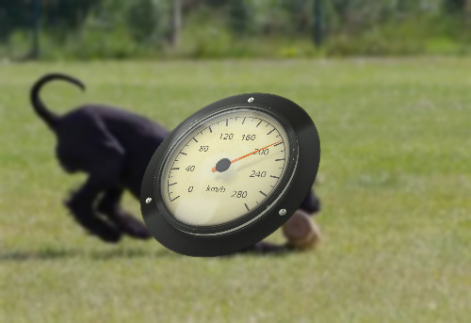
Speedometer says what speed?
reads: 200 km/h
